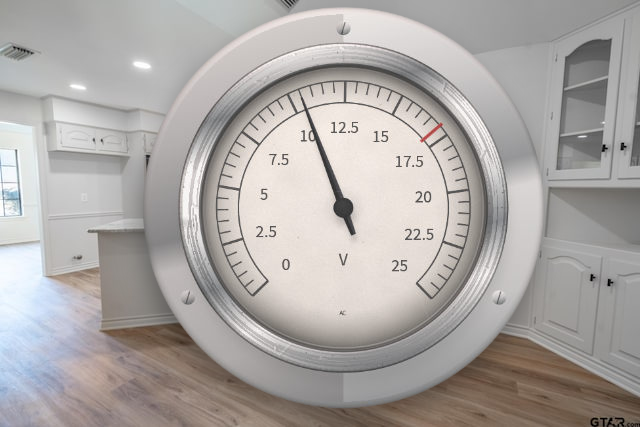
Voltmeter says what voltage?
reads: 10.5 V
